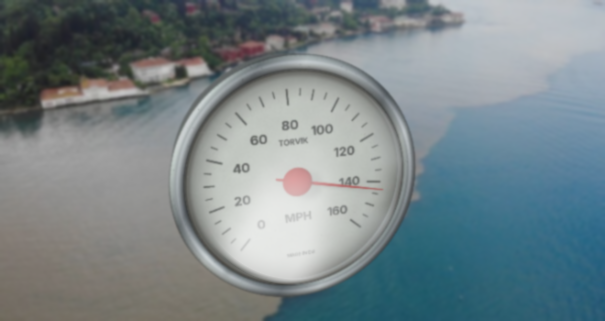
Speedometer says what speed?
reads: 142.5 mph
